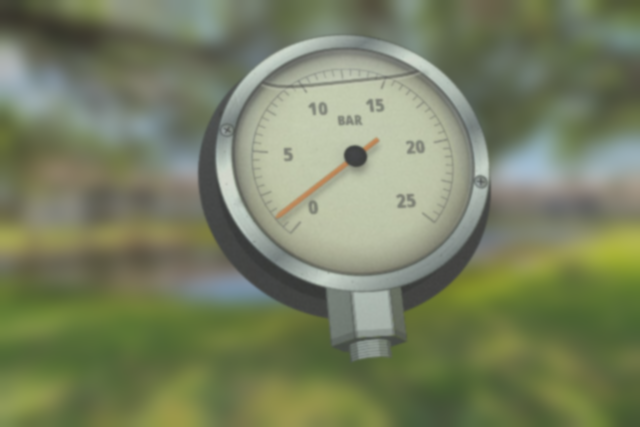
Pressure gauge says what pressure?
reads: 1 bar
